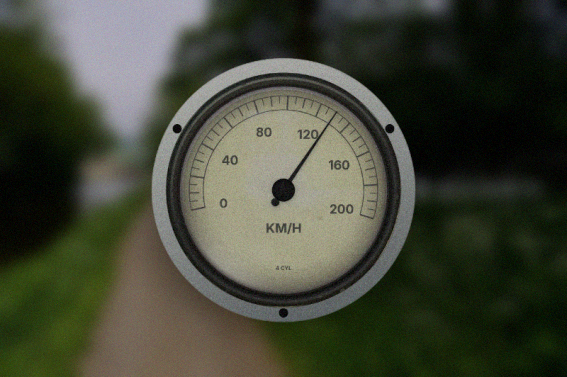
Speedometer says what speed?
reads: 130 km/h
